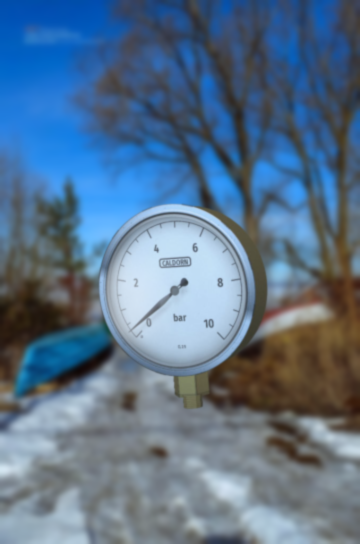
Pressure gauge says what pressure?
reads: 0.25 bar
